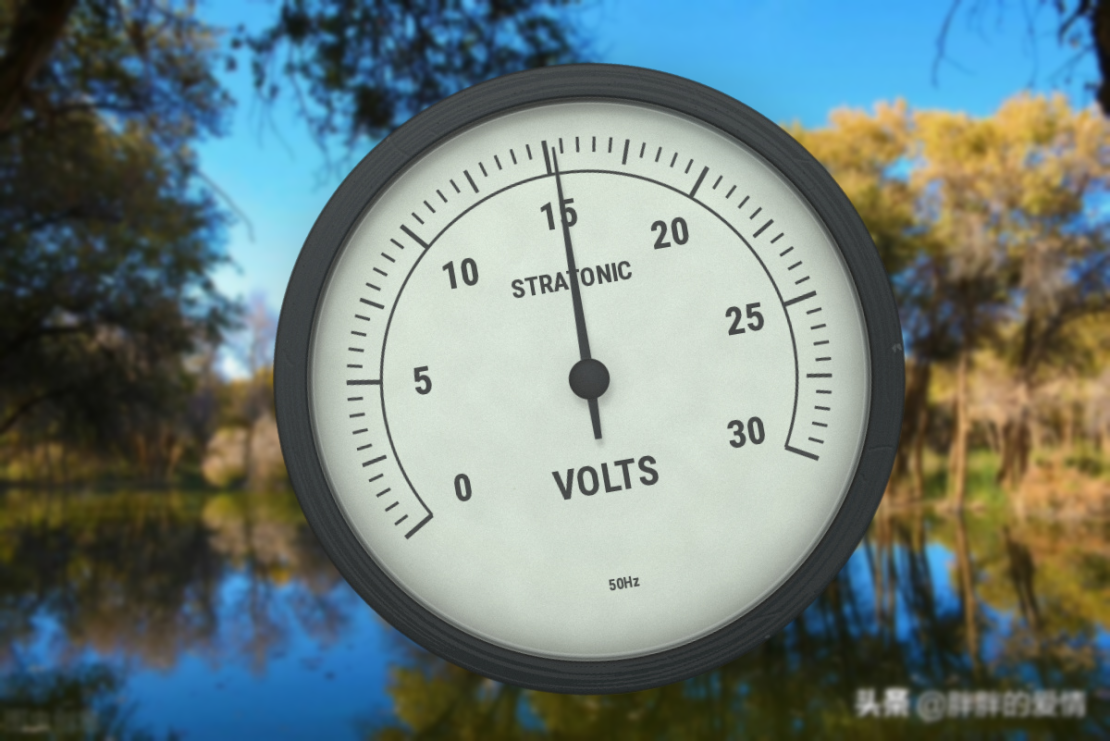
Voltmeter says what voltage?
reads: 15.25 V
